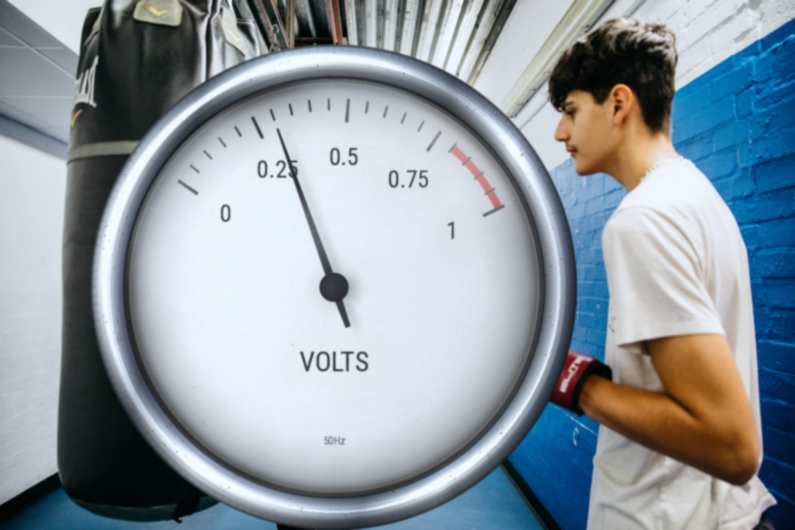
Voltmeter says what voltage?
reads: 0.3 V
